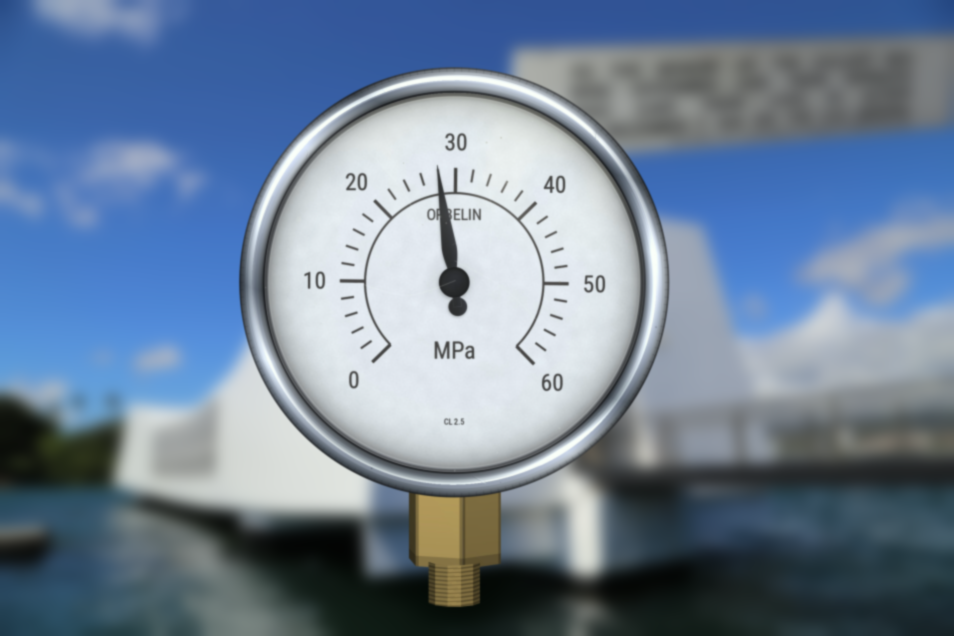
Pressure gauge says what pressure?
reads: 28 MPa
